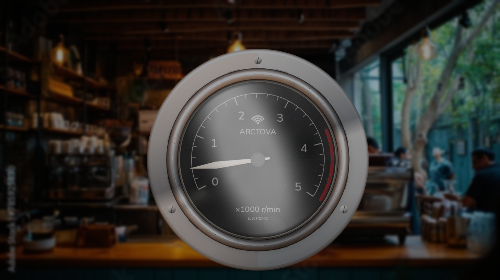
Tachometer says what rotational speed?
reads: 400 rpm
